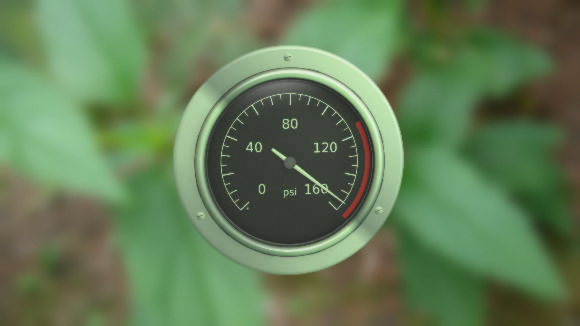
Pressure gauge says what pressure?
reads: 155 psi
